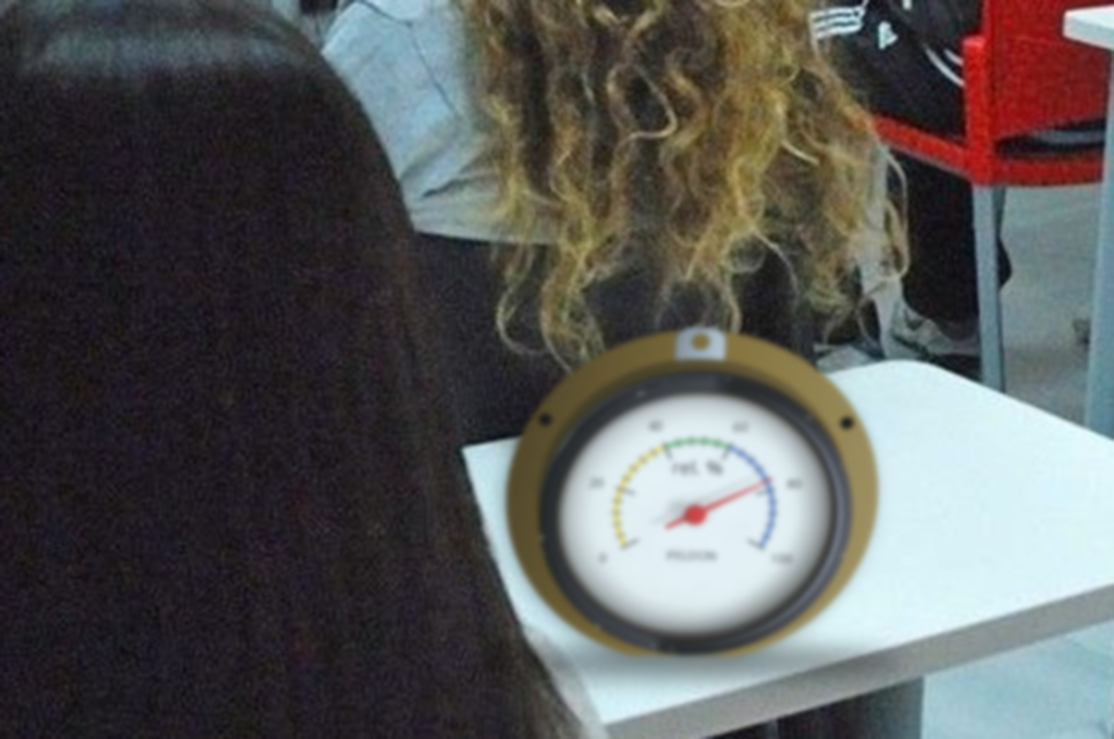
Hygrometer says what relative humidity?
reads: 76 %
